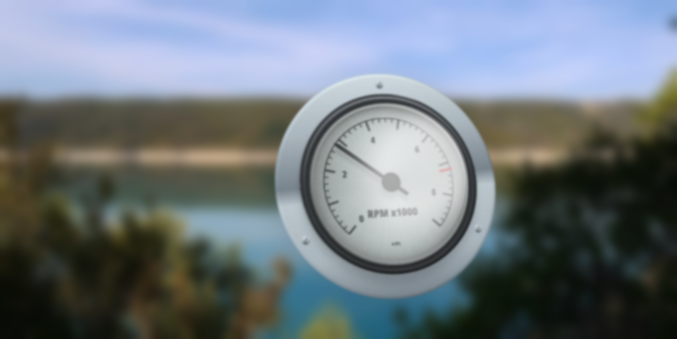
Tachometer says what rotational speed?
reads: 2800 rpm
